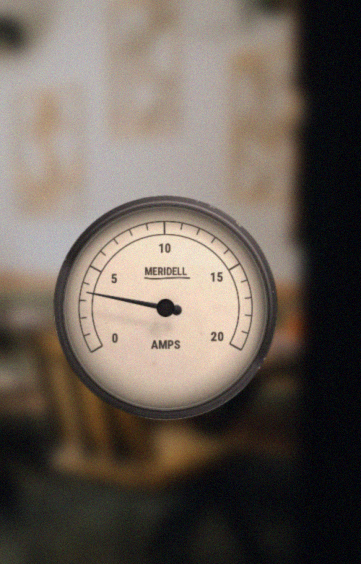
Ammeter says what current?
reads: 3.5 A
